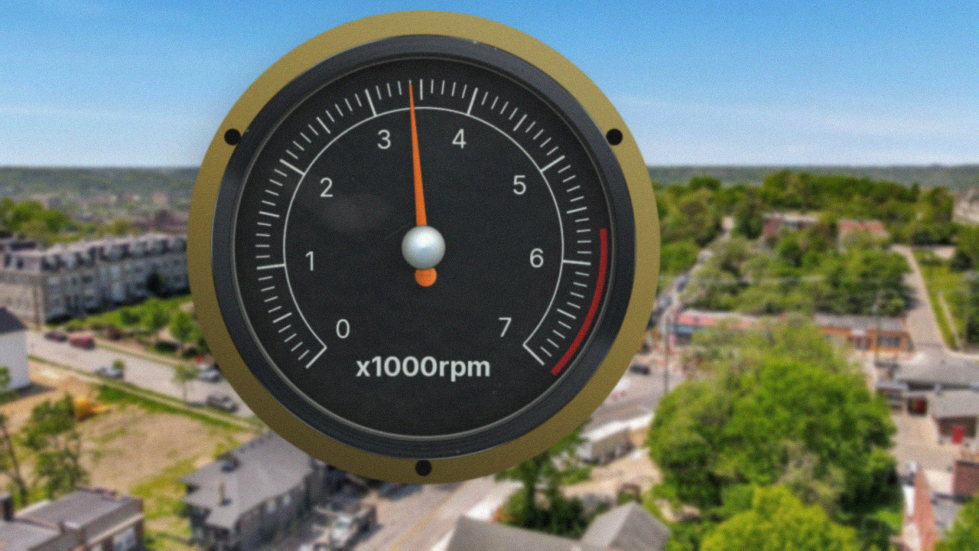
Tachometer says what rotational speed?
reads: 3400 rpm
